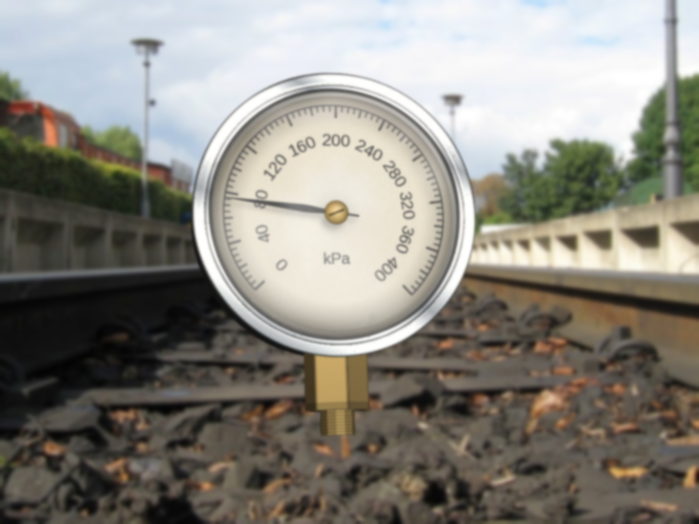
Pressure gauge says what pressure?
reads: 75 kPa
